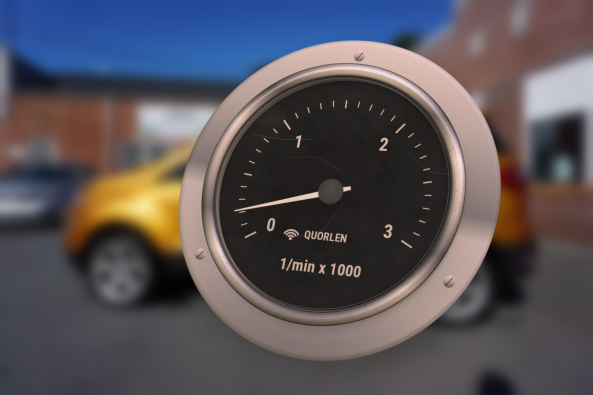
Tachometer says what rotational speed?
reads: 200 rpm
